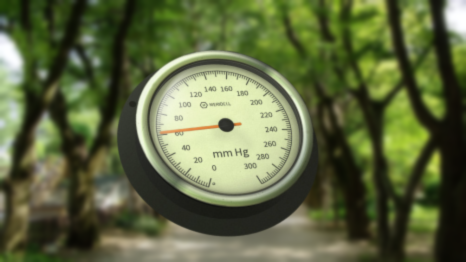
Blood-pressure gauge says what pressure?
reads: 60 mmHg
